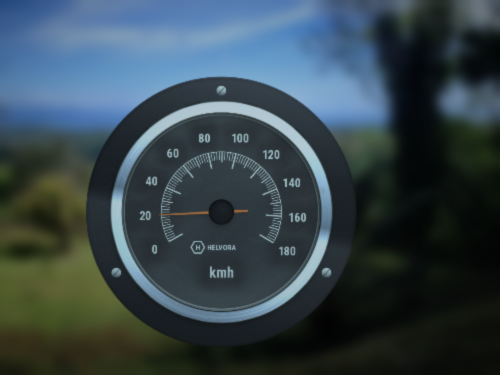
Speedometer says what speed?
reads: 20 km/h
